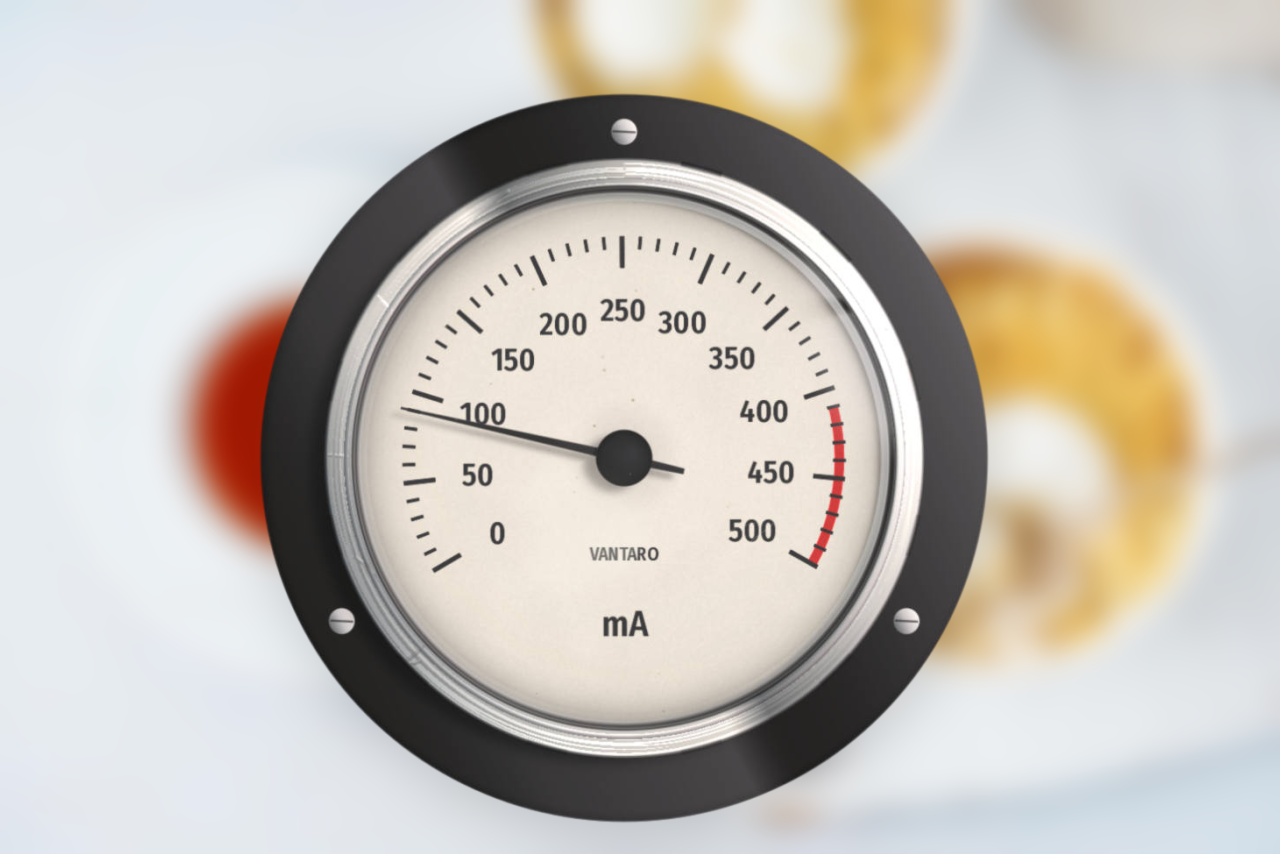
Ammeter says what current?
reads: 90 mA
